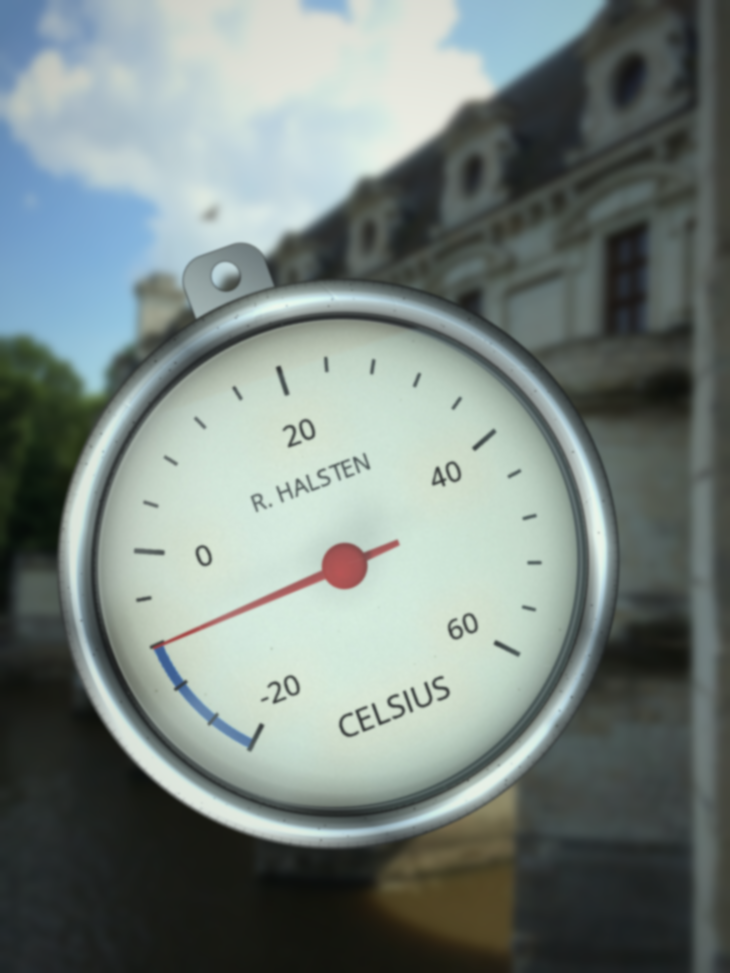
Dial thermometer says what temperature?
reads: -8 °C
